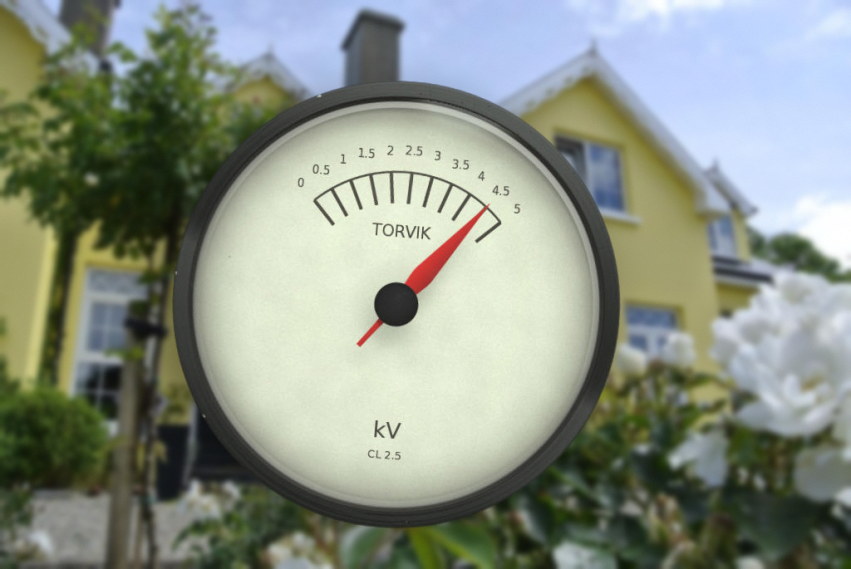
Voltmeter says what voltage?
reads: 4.5 kV
